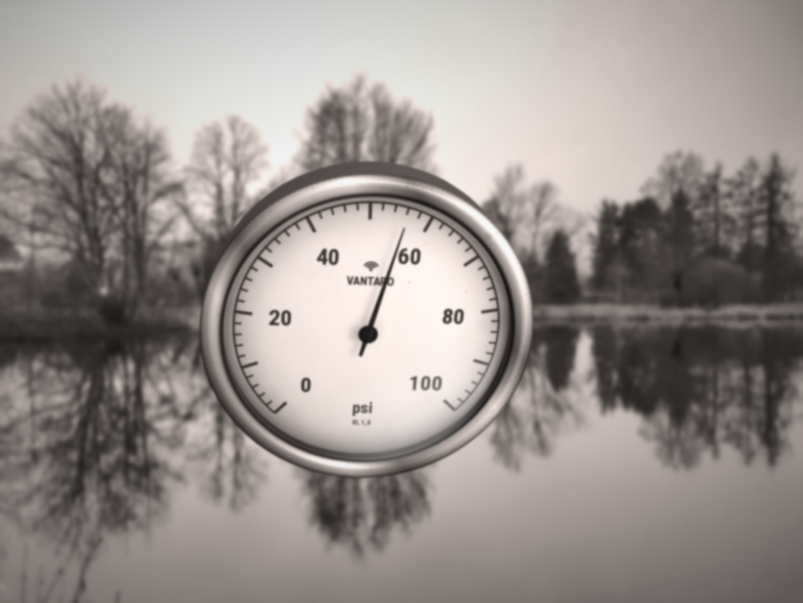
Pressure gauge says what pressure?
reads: 56 psi
